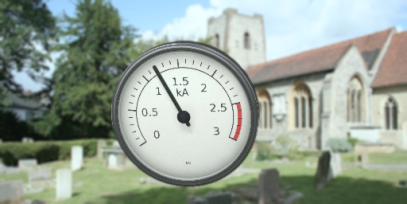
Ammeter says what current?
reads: 1.2 kA
